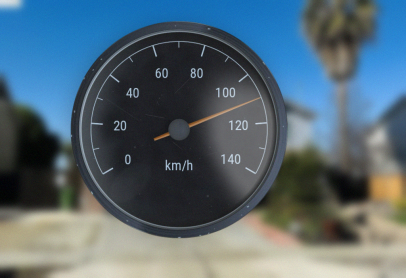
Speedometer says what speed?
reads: 110 km/h
